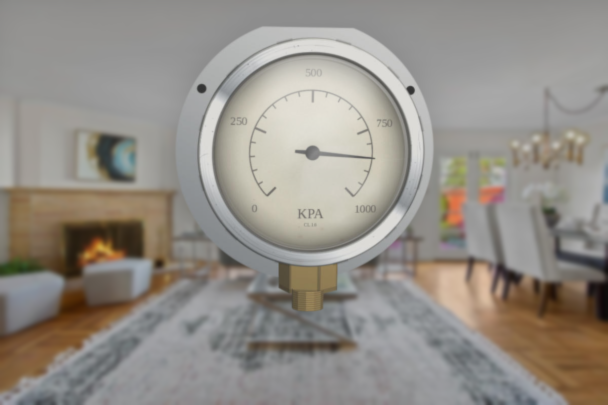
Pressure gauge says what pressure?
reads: 850 kPa
